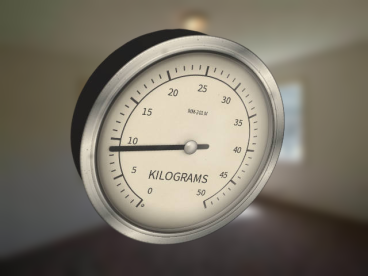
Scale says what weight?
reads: 9 kg
